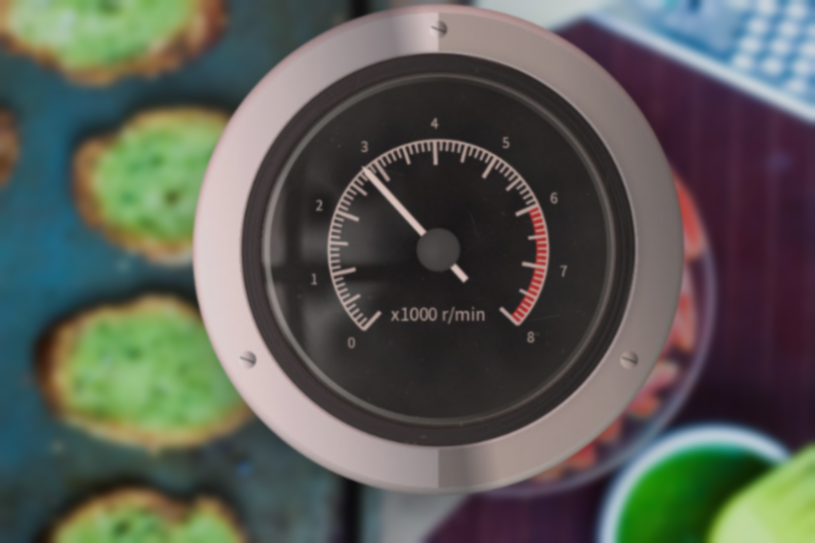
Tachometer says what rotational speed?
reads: 2800 rpm
